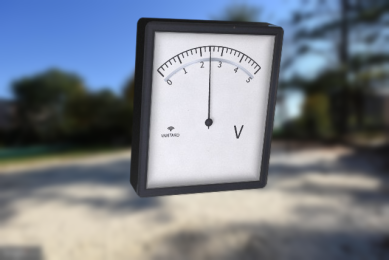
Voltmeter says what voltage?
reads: 2.4 V
